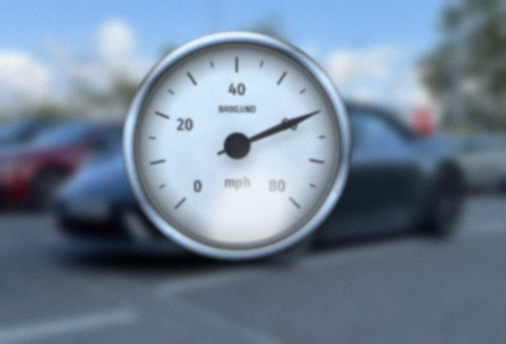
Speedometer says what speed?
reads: 60 mph
